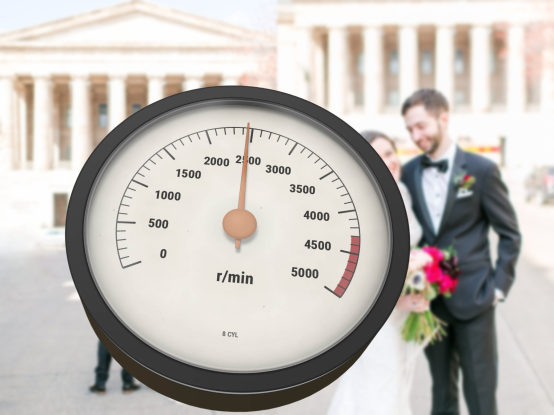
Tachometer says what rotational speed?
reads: 2450 rpm
